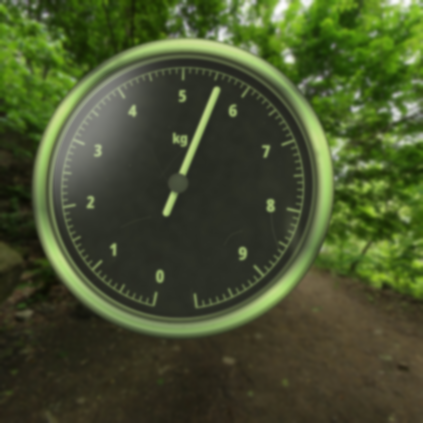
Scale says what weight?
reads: 5.6 kg
